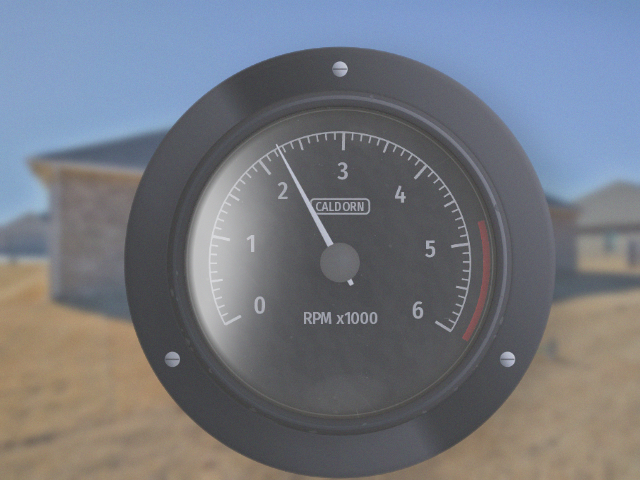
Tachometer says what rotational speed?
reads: 2250 rpm
